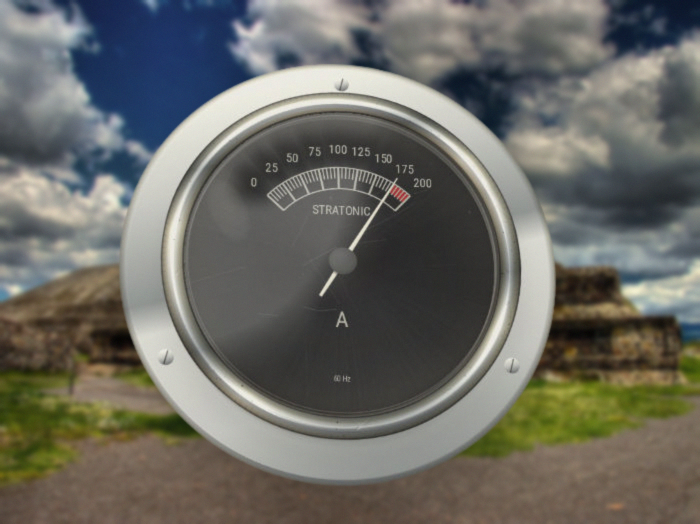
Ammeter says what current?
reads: 175 A
